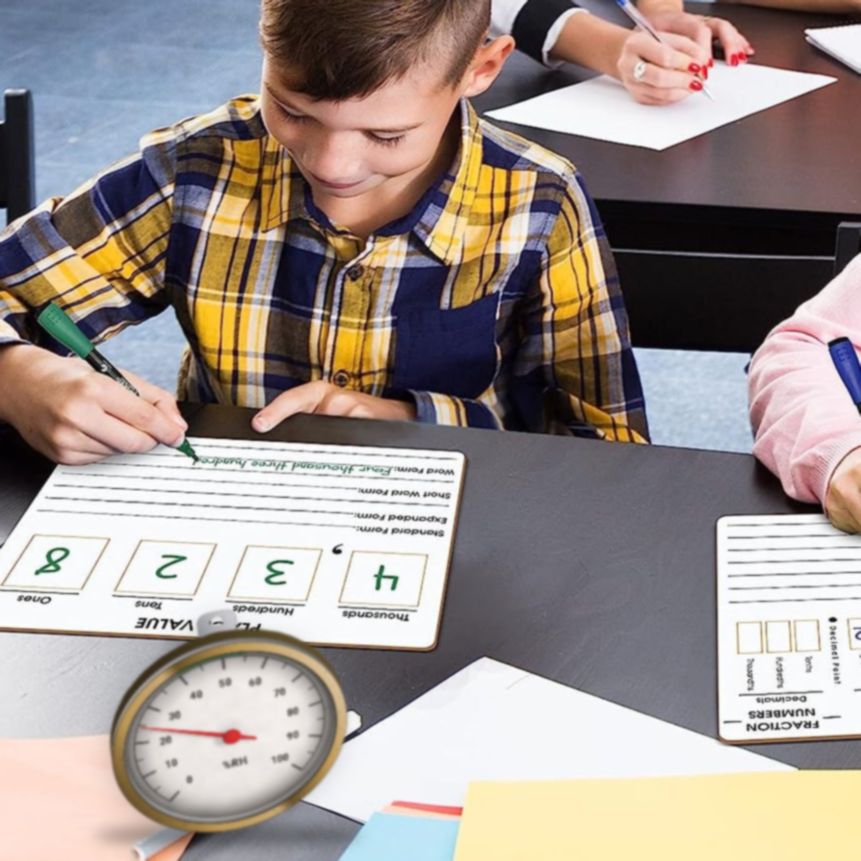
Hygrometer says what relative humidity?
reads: 25 %
